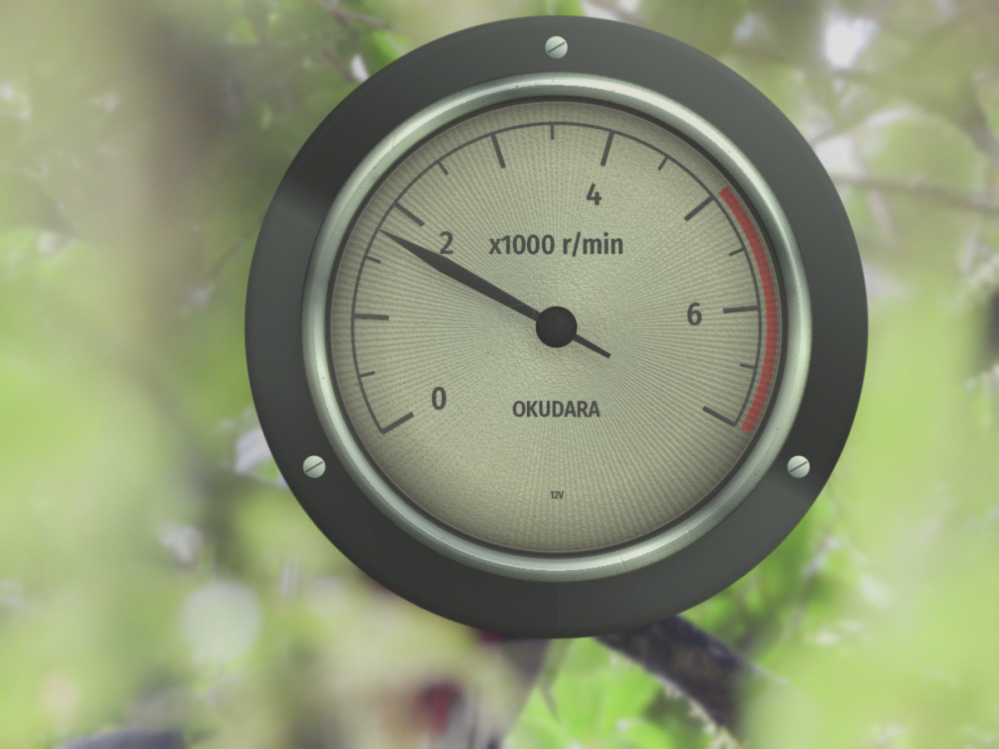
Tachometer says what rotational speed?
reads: 1750 rpm
